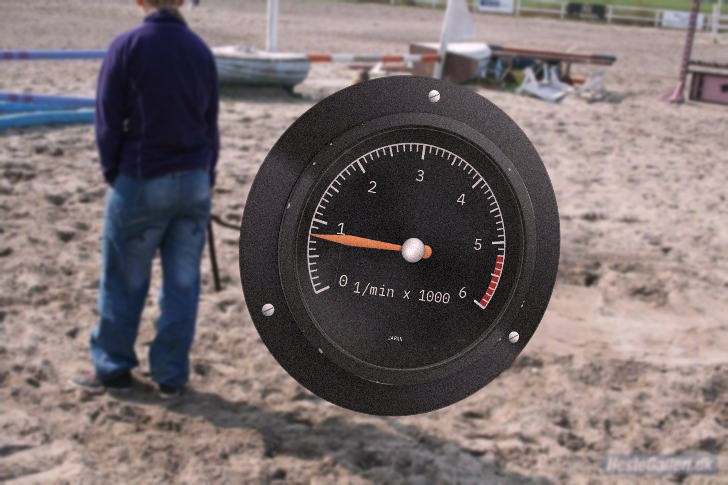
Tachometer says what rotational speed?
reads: 800 rpm
